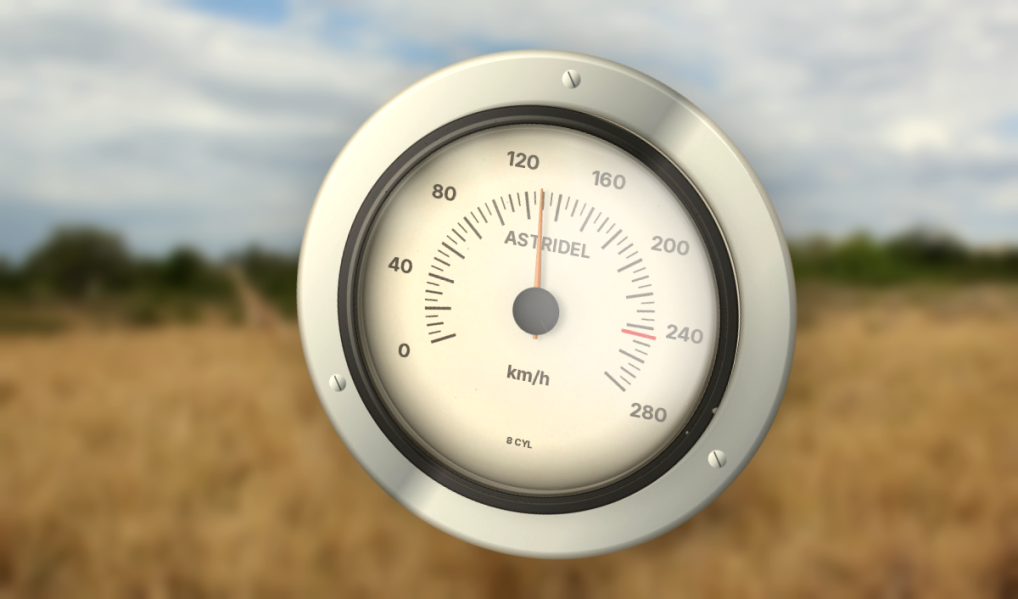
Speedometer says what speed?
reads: 130 km/h
